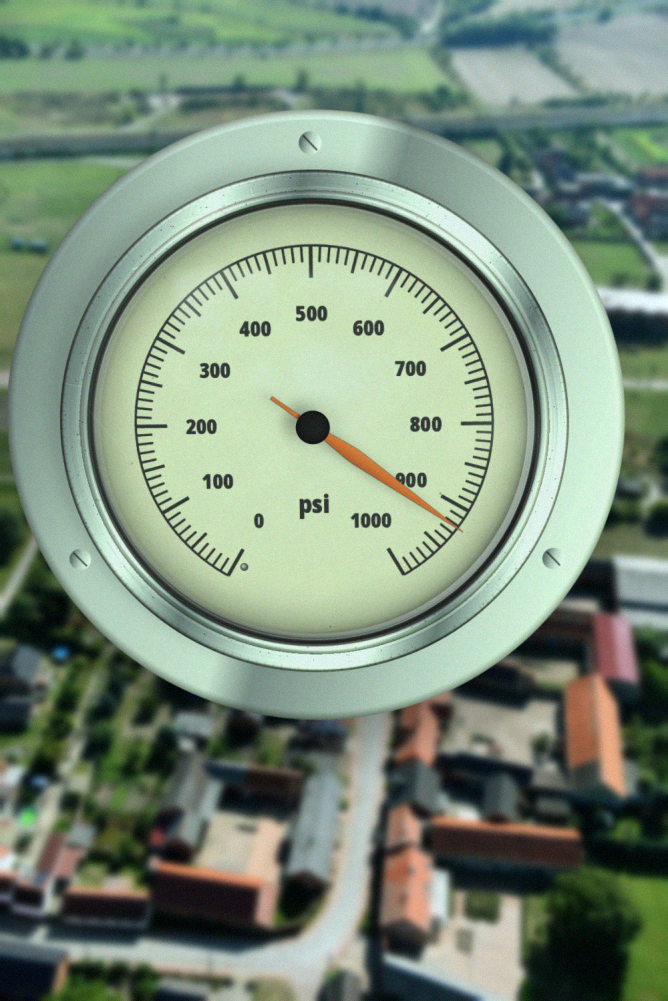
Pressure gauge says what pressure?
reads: 920 psi
